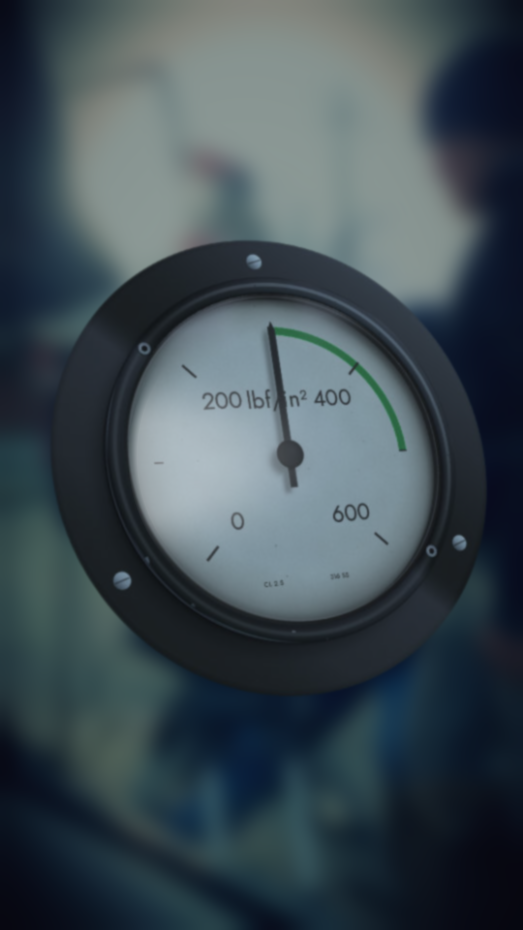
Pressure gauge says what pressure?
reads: 300 psi
